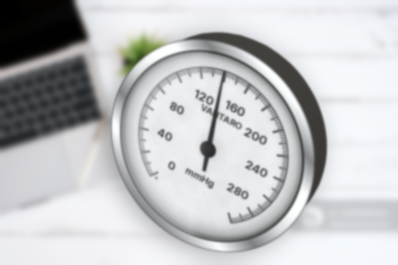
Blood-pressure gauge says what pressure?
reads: 140 mmHg
